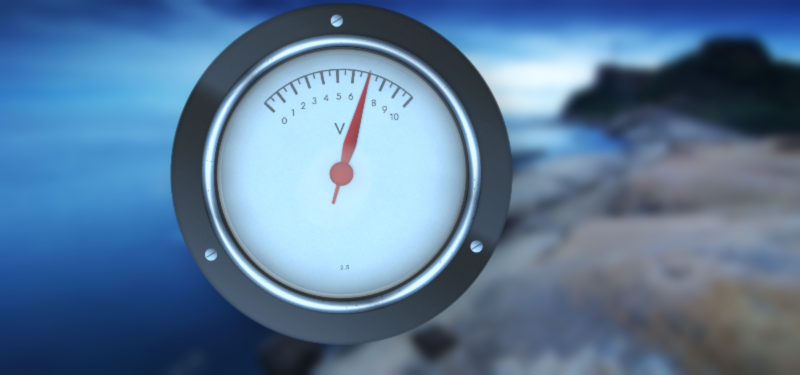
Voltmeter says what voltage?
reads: 7 V
